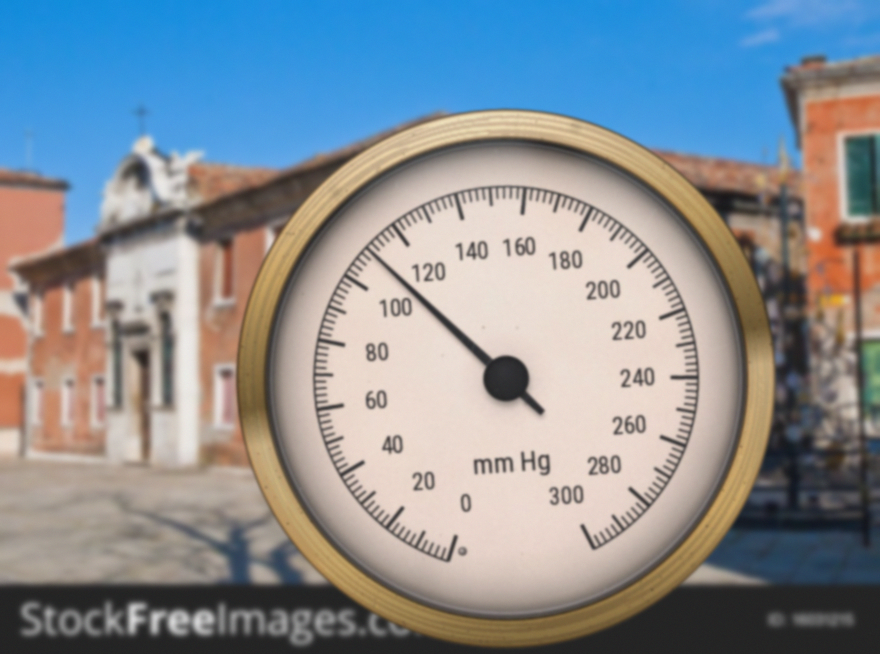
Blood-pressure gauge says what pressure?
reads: 110 mmHg
